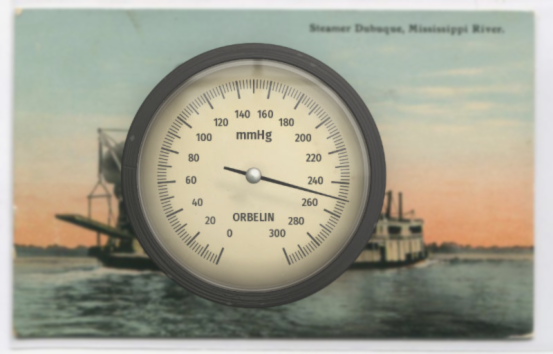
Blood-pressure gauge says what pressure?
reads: 250 mmHg
